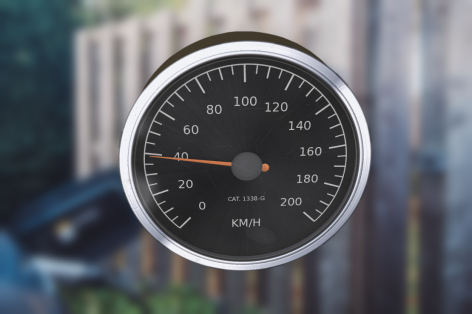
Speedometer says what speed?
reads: 40 km/h
